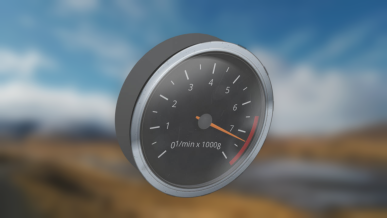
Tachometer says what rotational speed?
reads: 7250 rpm
